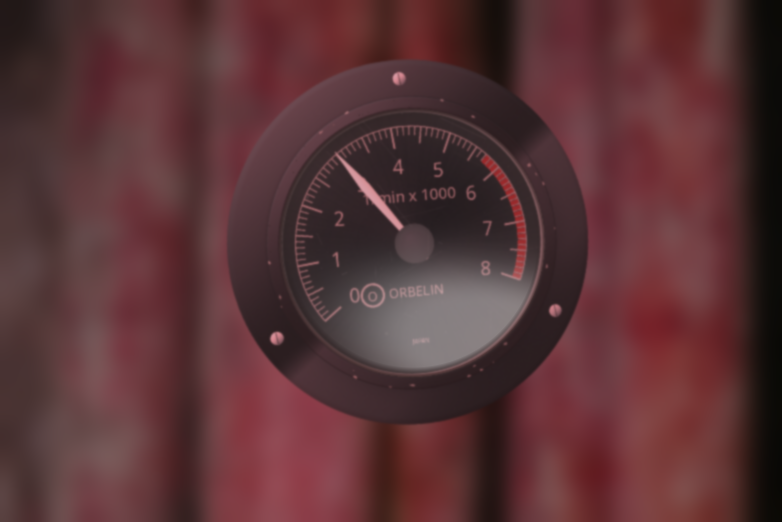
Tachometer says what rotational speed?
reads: 3000 rpm
